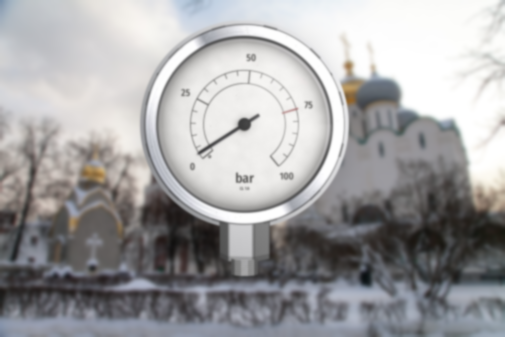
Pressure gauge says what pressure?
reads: 2.5 bar
